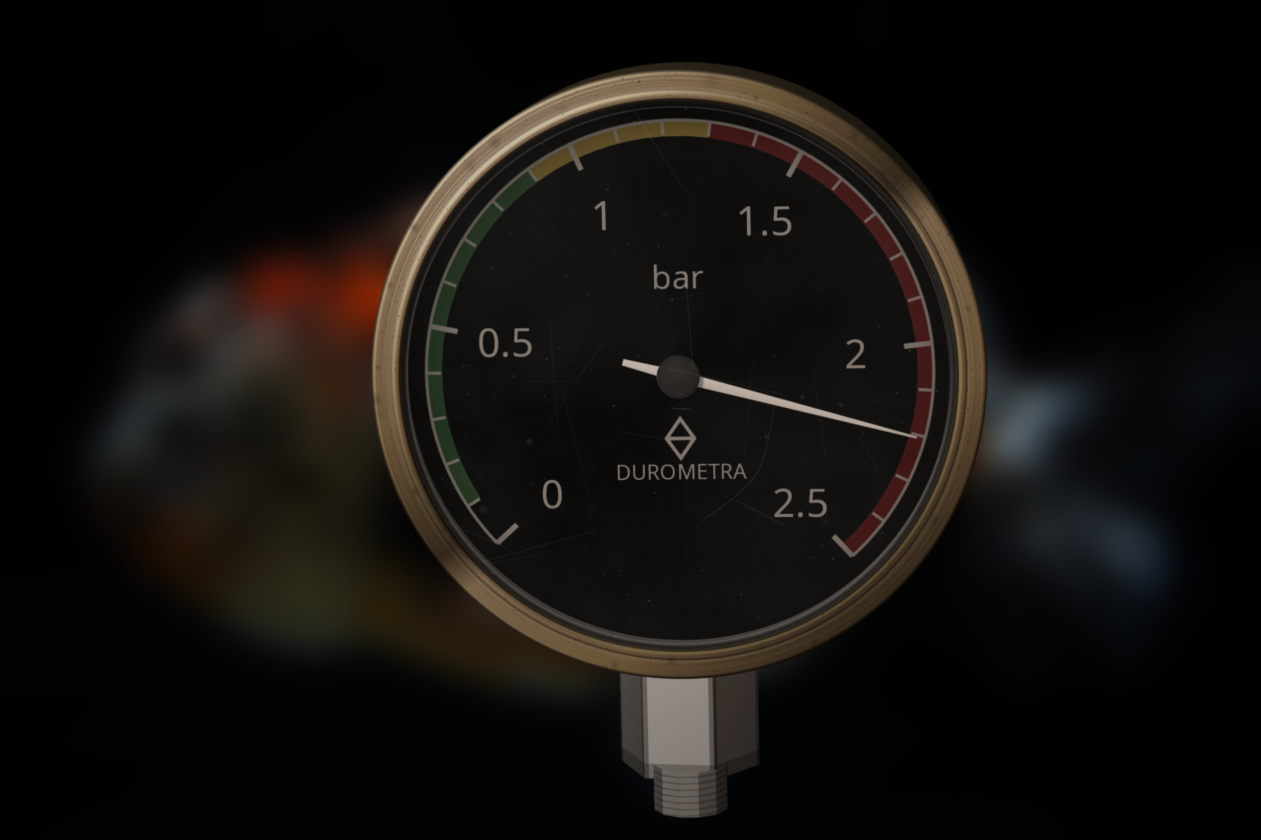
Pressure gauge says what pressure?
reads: 2.2 bar
